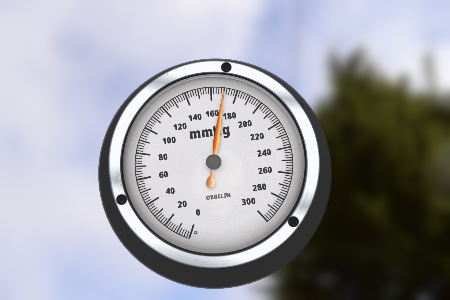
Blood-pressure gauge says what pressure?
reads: 170 mmHg
